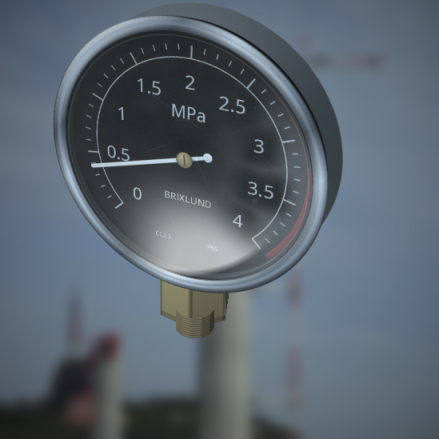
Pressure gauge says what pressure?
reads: 0.4 MPa
